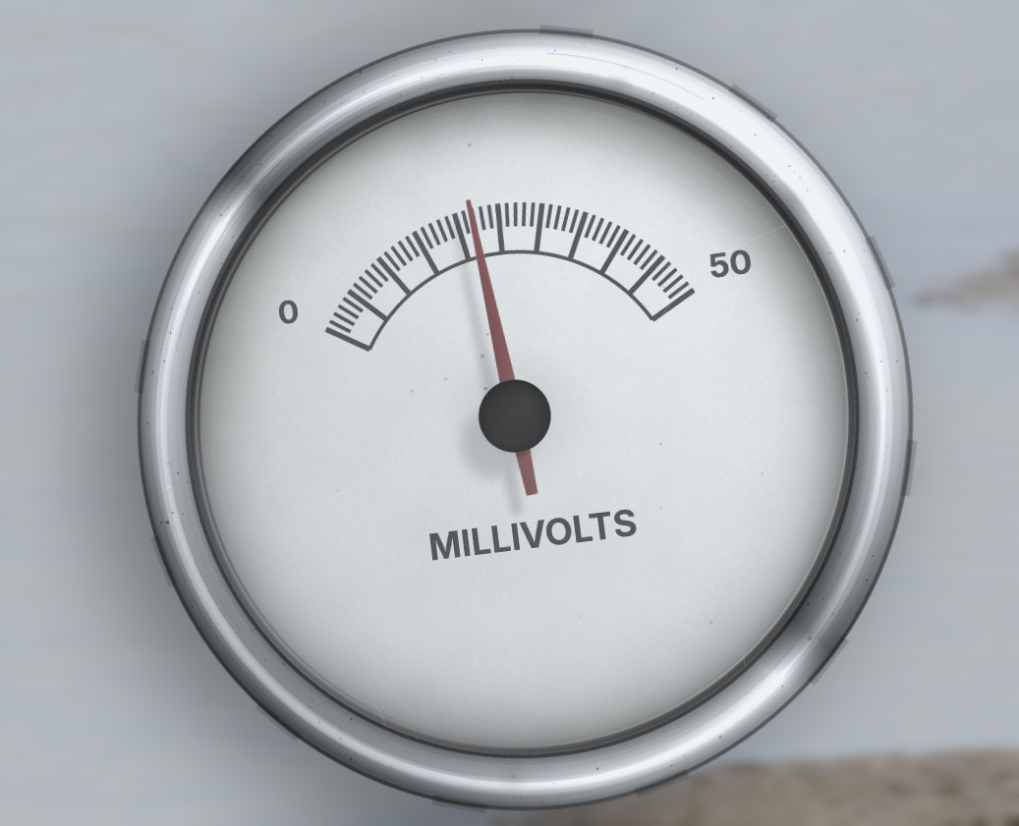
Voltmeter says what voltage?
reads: 22 mV
